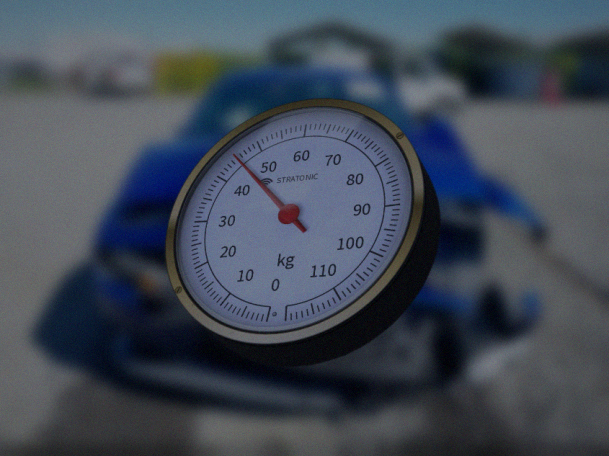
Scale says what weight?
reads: 45 kg
